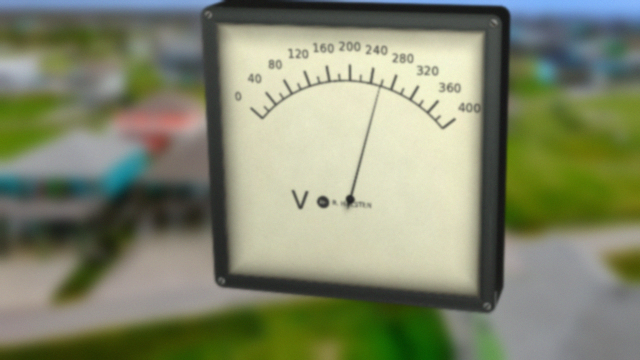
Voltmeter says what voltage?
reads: 260 V
